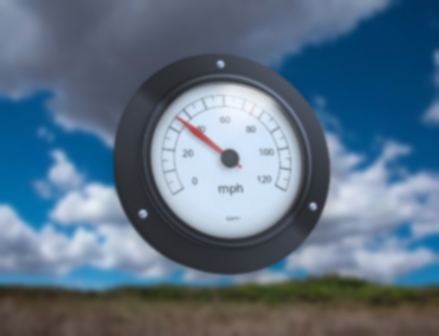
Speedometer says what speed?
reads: 35 mph
